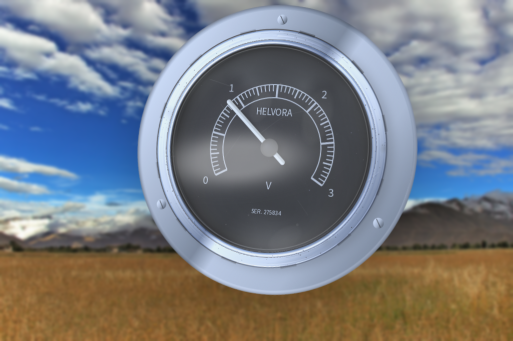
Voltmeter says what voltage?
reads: 0.9 V
